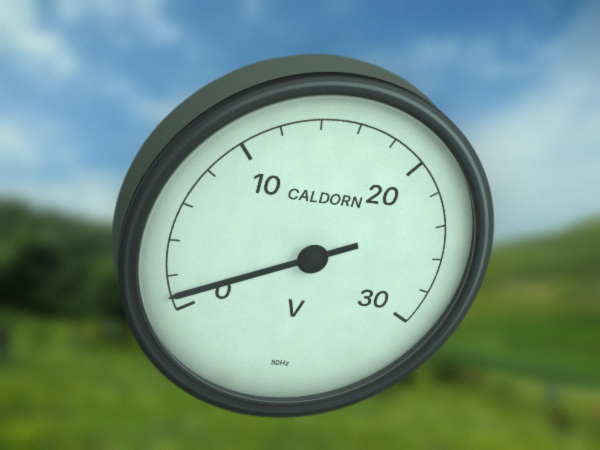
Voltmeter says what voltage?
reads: 1 V
